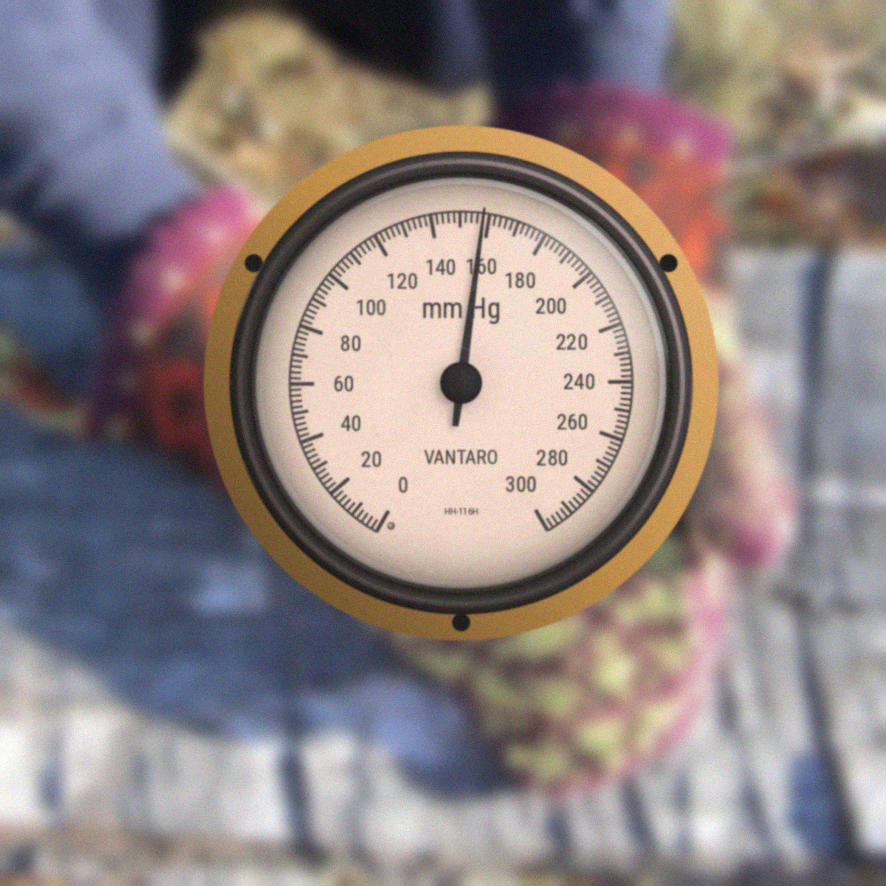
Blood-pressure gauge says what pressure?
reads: 158 mmHg
